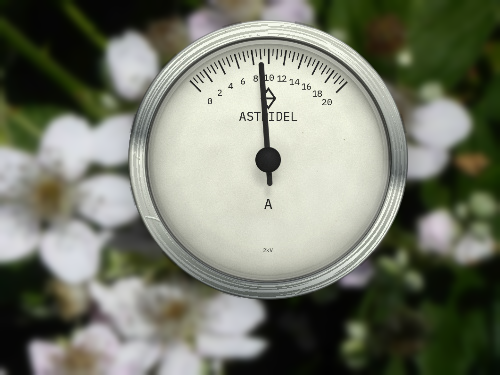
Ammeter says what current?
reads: 9 A
